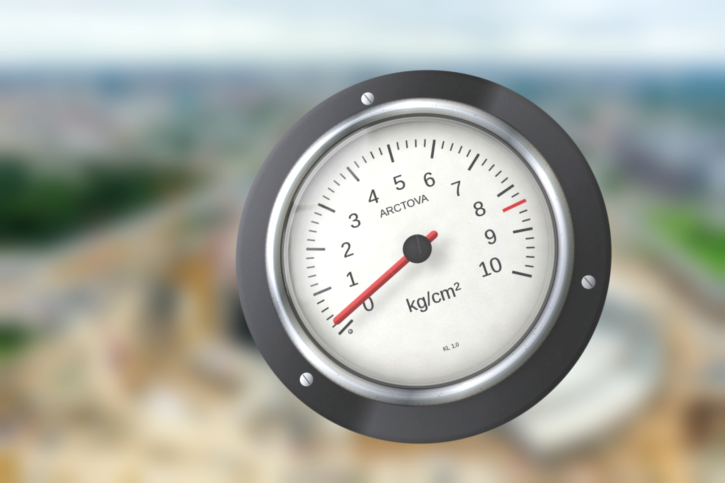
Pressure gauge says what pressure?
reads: 0.2 kg/cm²
